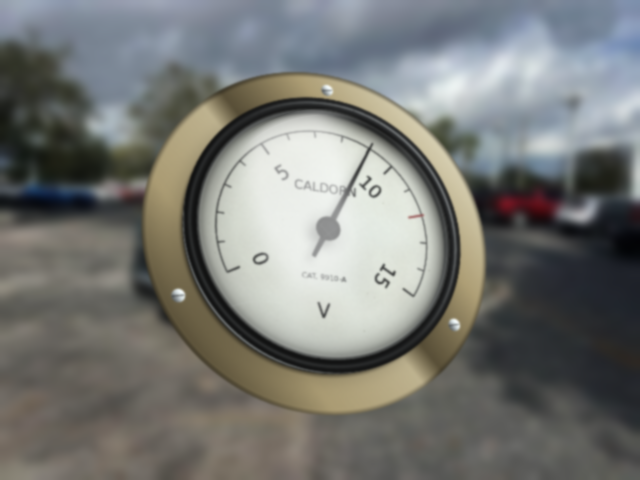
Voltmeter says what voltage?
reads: 9 V
